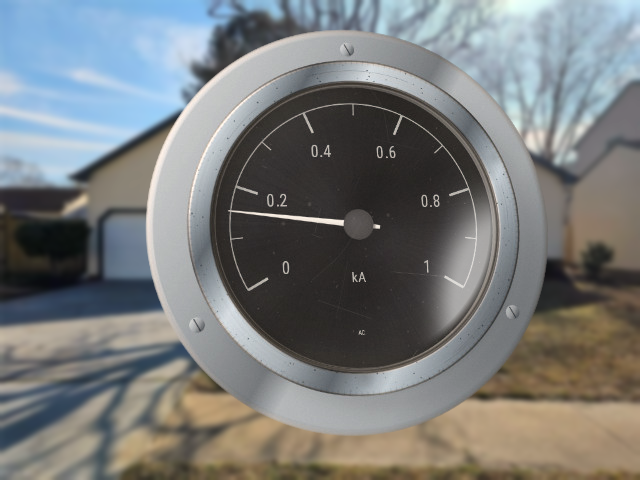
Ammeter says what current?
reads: 0.15 kA
